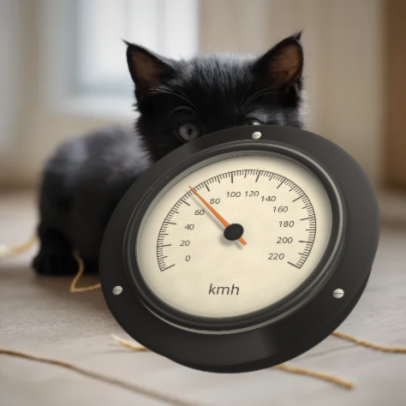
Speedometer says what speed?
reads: 70 km/h
